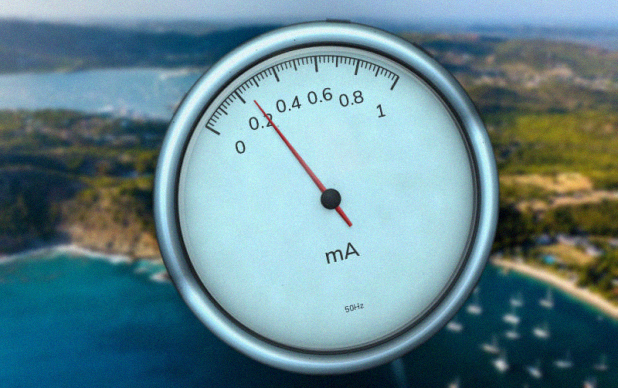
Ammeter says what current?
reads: 0.24 mA
